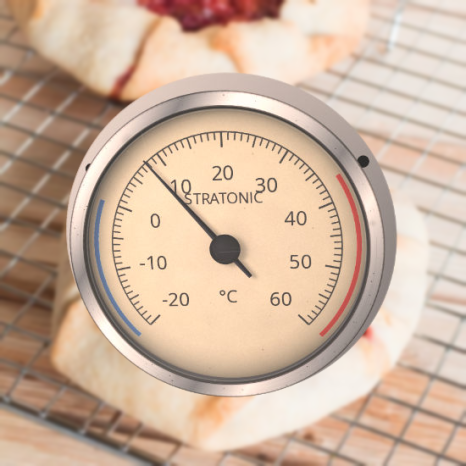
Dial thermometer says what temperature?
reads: 8 °C
